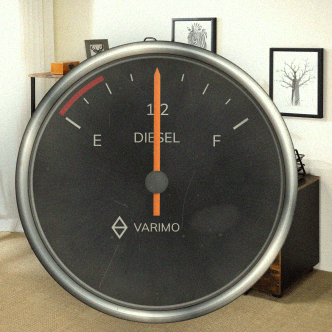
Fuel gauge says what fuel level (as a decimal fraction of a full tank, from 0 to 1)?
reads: 0.5
